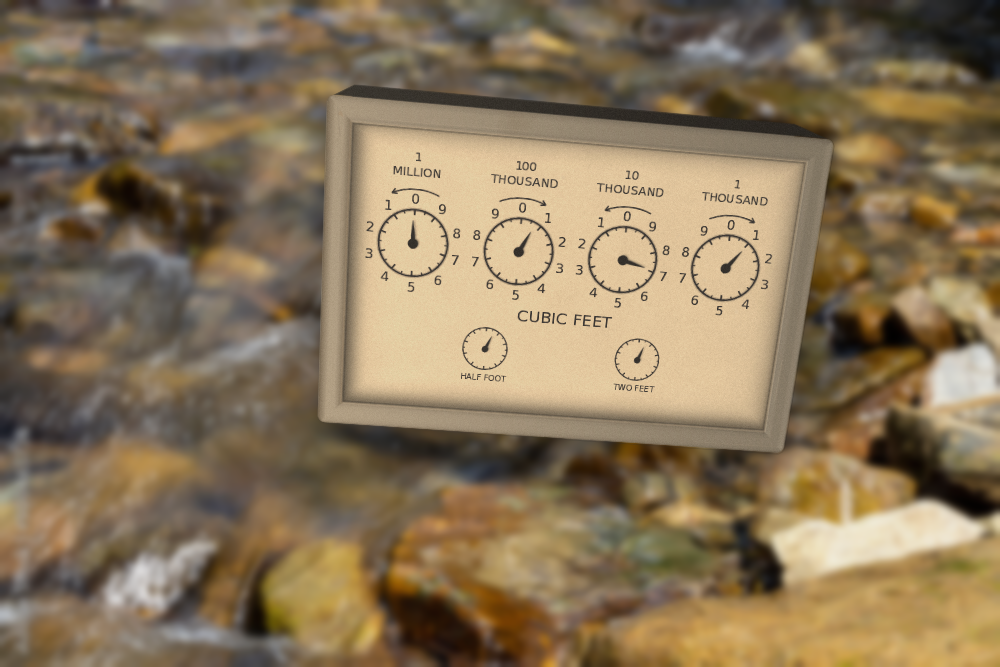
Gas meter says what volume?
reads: 7100 ft³
